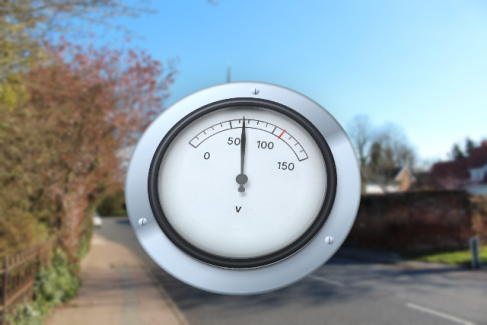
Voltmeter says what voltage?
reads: 65 V
